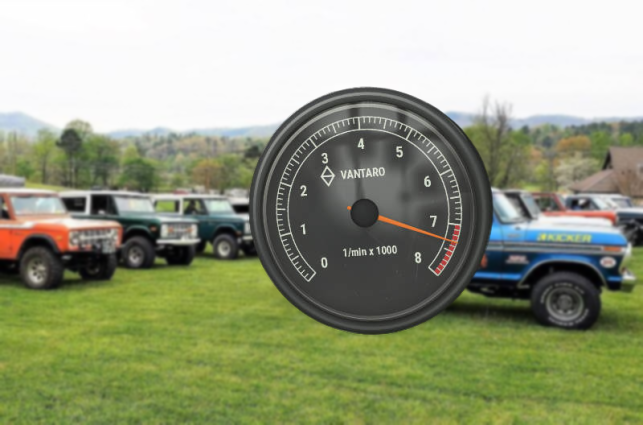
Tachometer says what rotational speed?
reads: 7300 rpm
